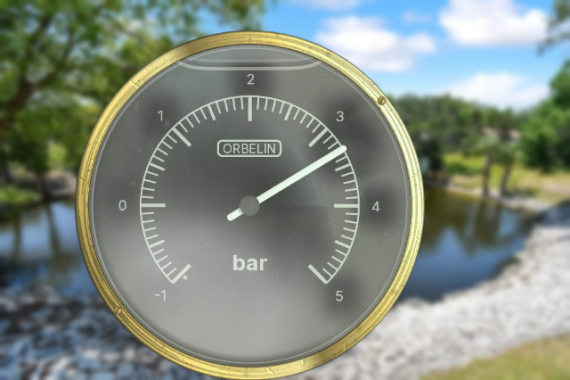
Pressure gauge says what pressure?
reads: 3.3 bar
